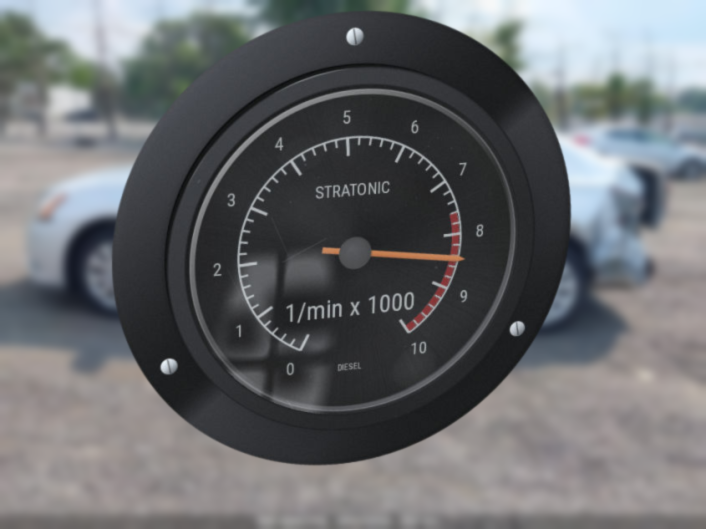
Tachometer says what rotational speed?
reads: 8400 rpm
